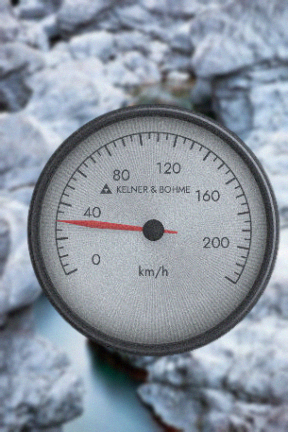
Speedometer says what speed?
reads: 30 km/h
